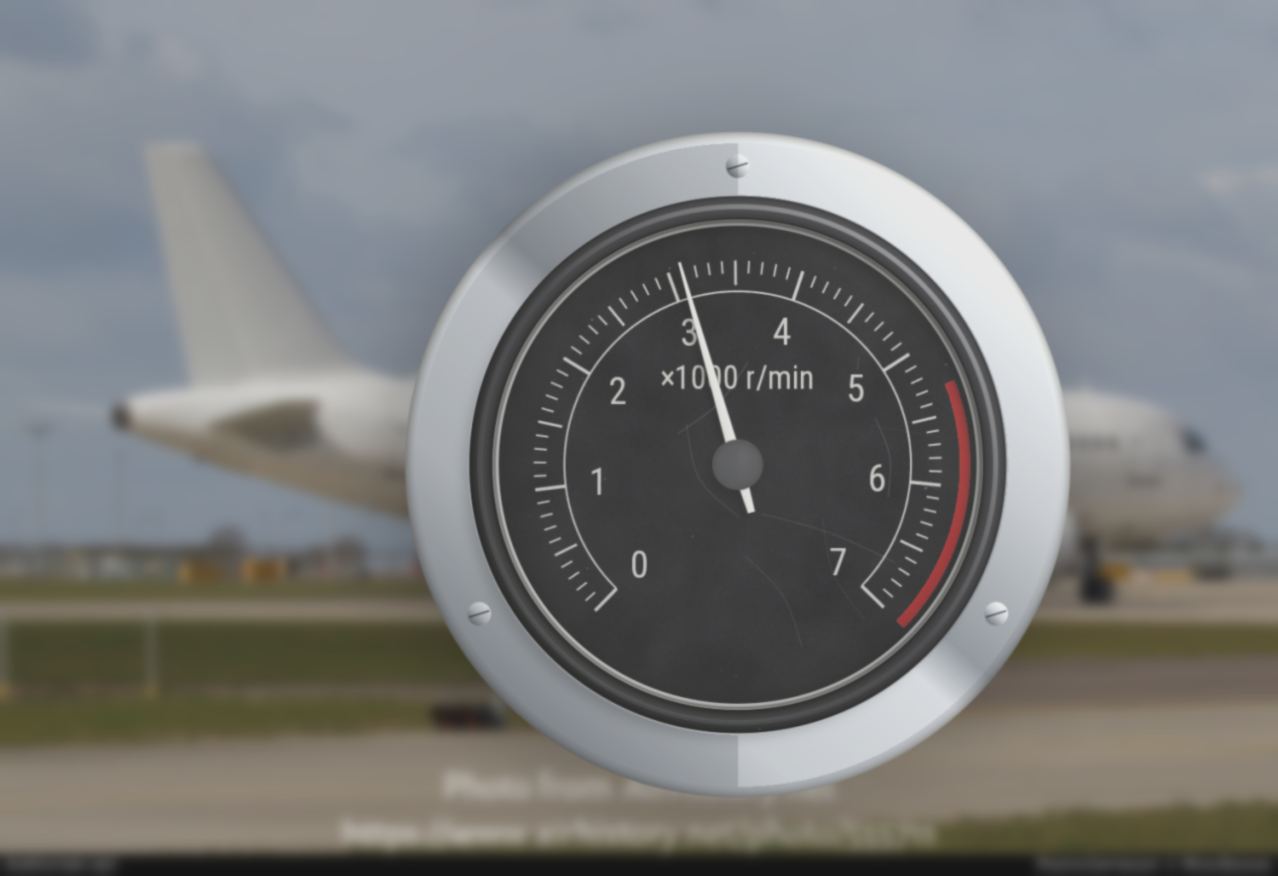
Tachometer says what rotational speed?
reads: 3100 rpm
